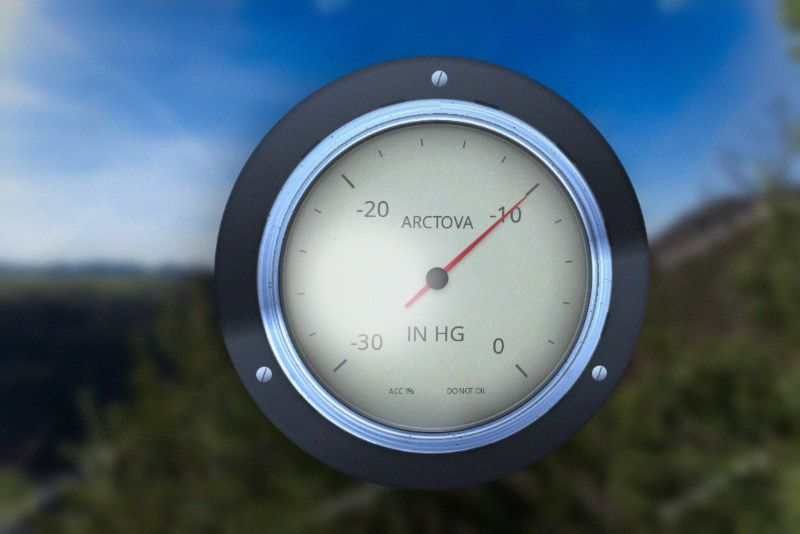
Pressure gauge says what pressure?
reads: -10 inHg
